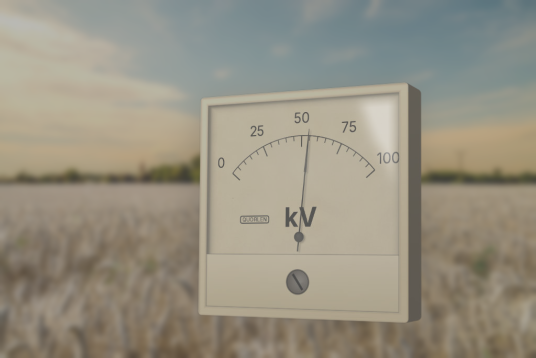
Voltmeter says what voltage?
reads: 55 kV
